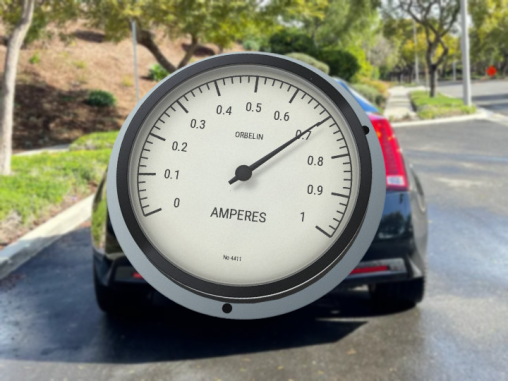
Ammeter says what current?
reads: 0.7 A
